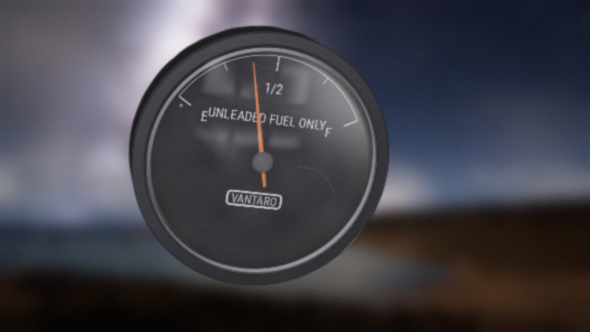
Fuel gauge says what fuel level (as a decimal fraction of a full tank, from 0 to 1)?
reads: 0.375
